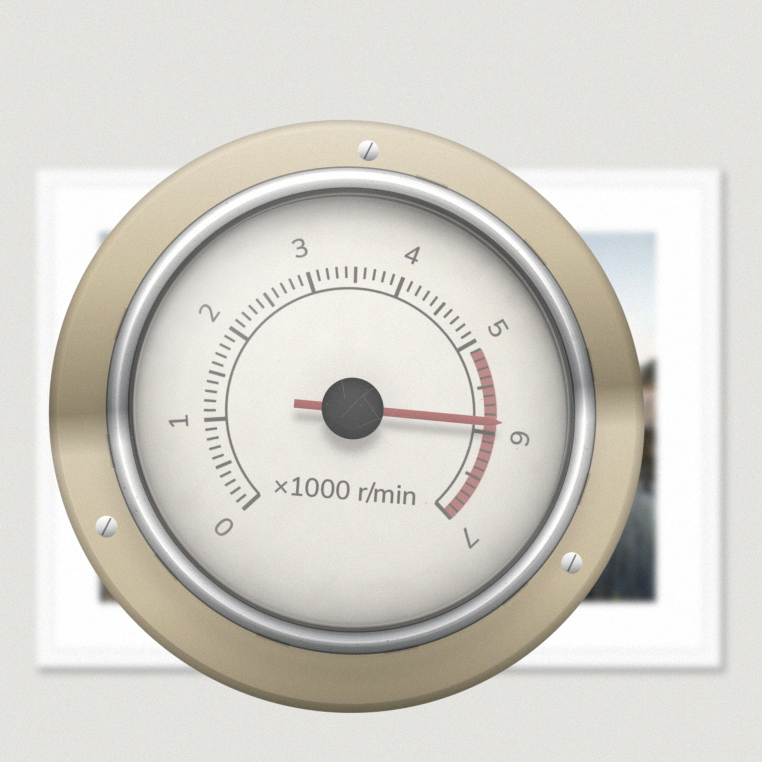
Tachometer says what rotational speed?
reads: 5900 rpm
